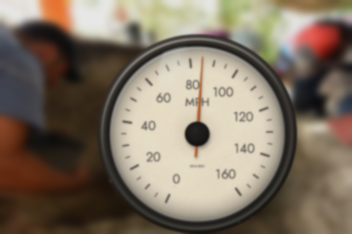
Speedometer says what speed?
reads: 85 mph
